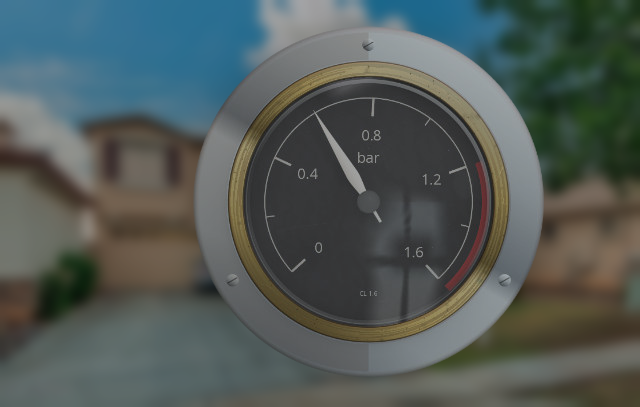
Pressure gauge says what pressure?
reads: 0.6 bar
